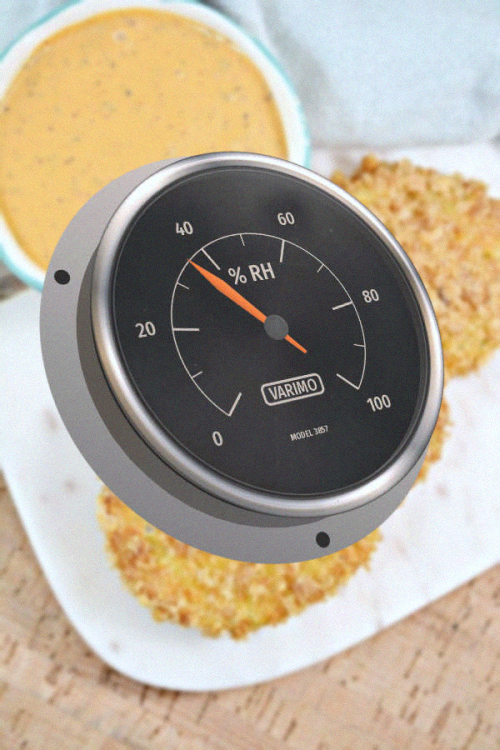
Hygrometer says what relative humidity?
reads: 35 %
